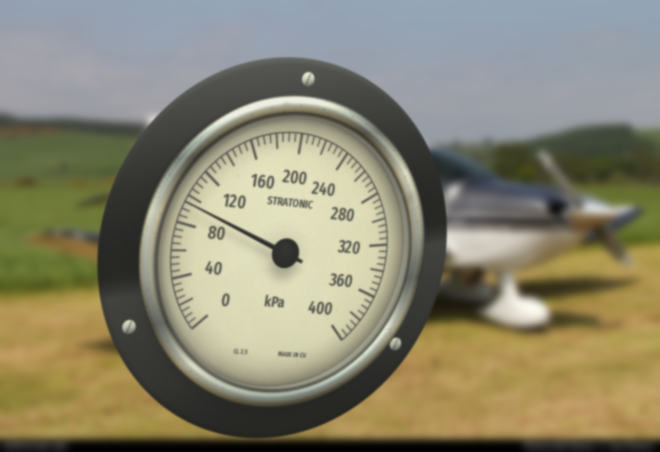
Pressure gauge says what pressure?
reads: 95 kPa
